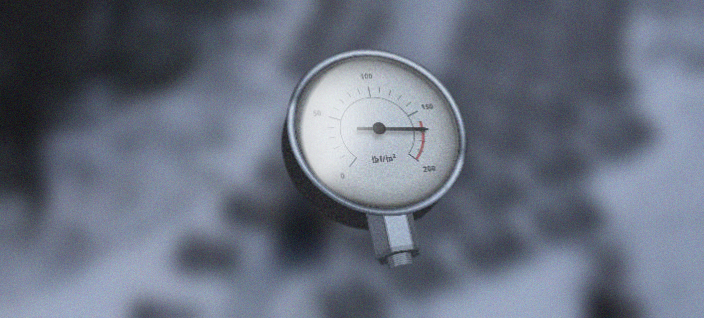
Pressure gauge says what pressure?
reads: 170 psi
